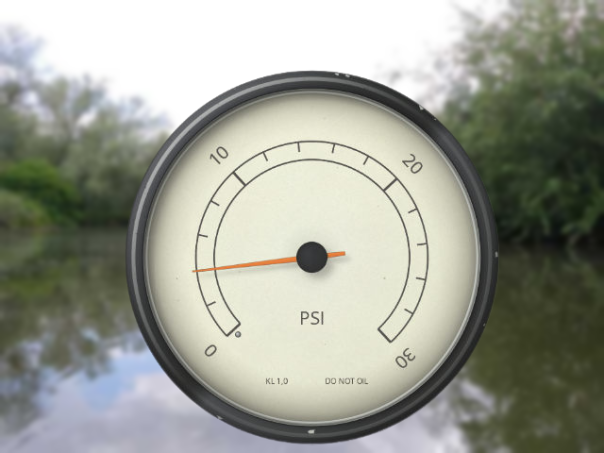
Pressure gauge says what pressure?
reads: 4 psi
